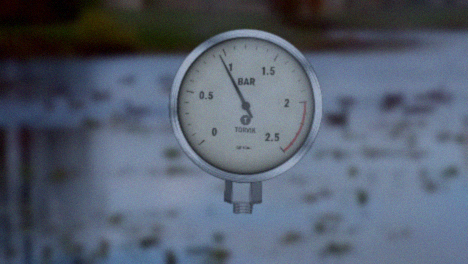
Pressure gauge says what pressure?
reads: 0.95 bar
